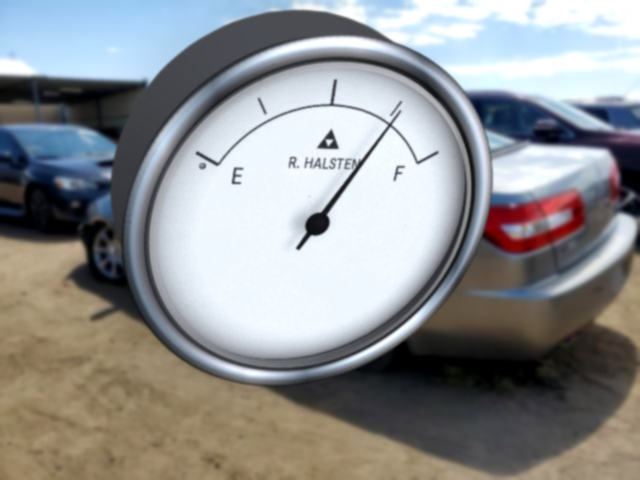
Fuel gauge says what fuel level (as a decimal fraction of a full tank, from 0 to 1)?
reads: 0.75
